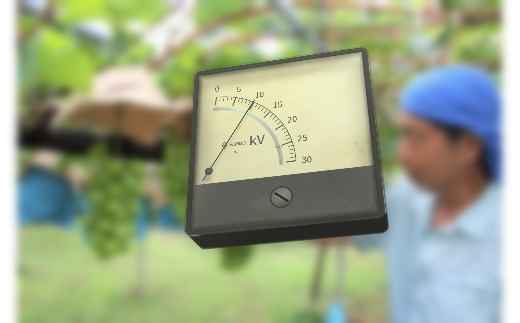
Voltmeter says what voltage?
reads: 10 kV
